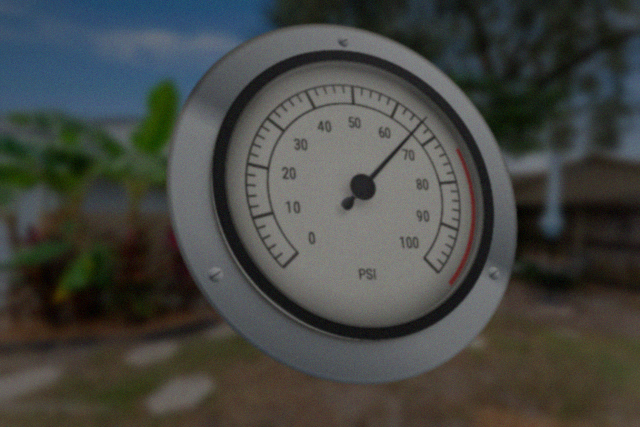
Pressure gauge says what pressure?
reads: 66 psi
